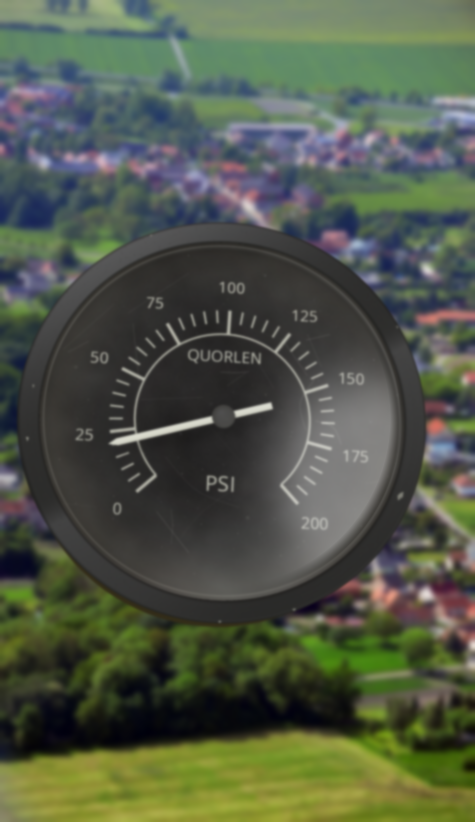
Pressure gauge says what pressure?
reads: 20 psi
